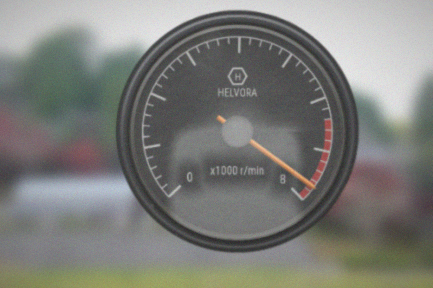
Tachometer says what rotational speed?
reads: 7700 rpm
